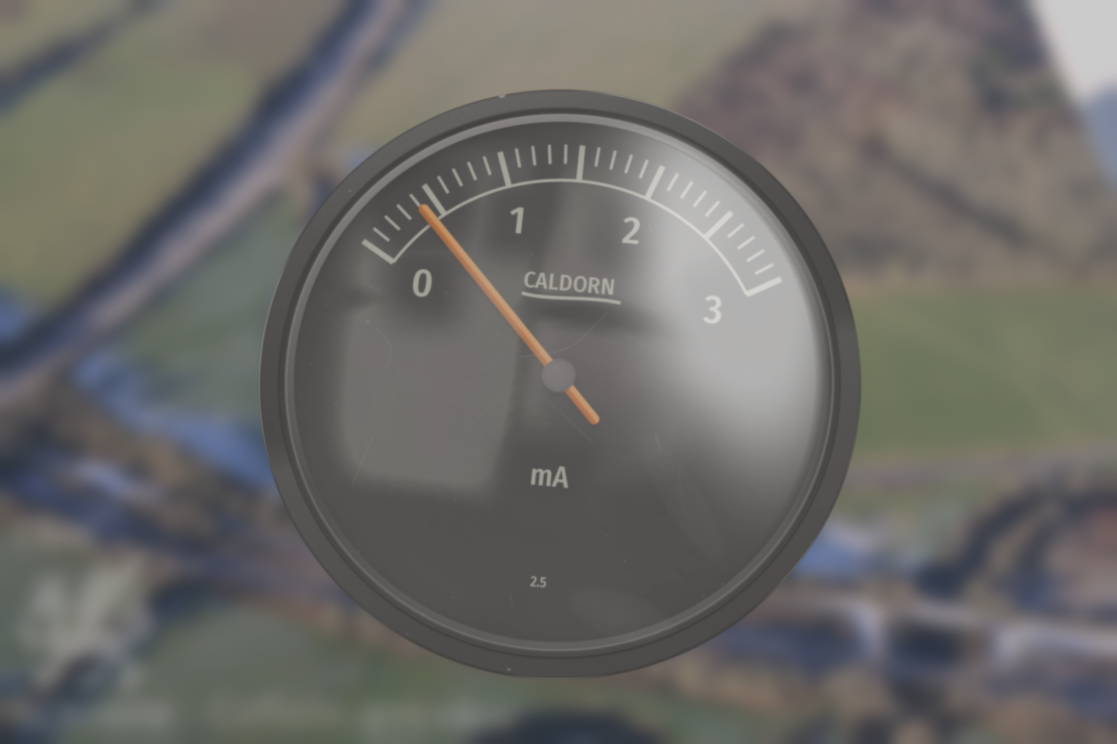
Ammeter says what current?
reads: 0.4 mA
